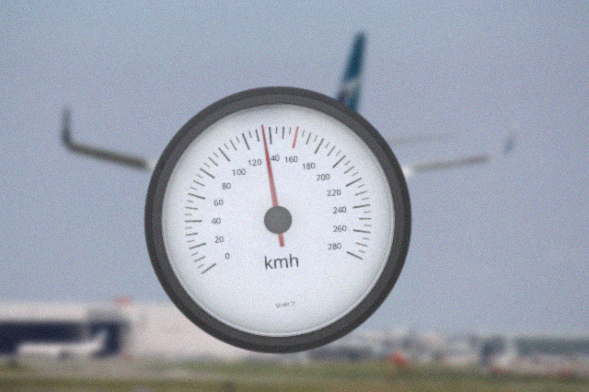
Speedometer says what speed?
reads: 135 km/h
